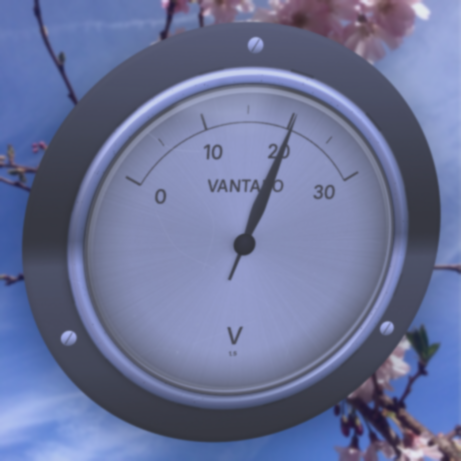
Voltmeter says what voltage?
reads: 20 V
